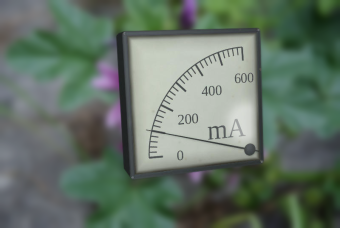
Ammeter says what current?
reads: 100 mA
